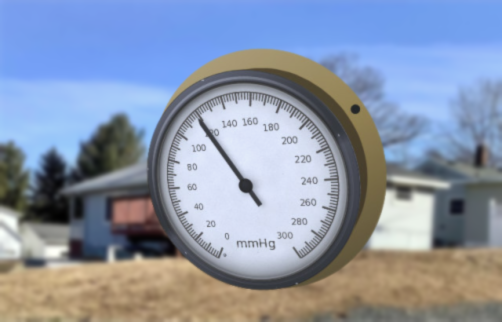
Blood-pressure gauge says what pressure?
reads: 120 mmHg
